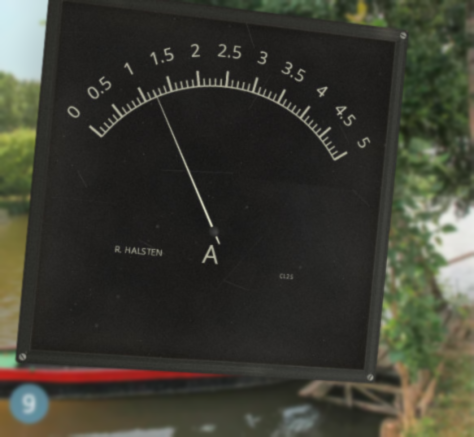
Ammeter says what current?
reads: 1.2 A
